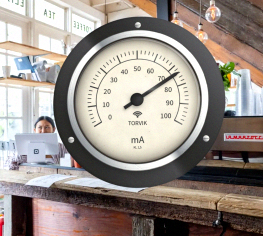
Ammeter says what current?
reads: 74 mA
